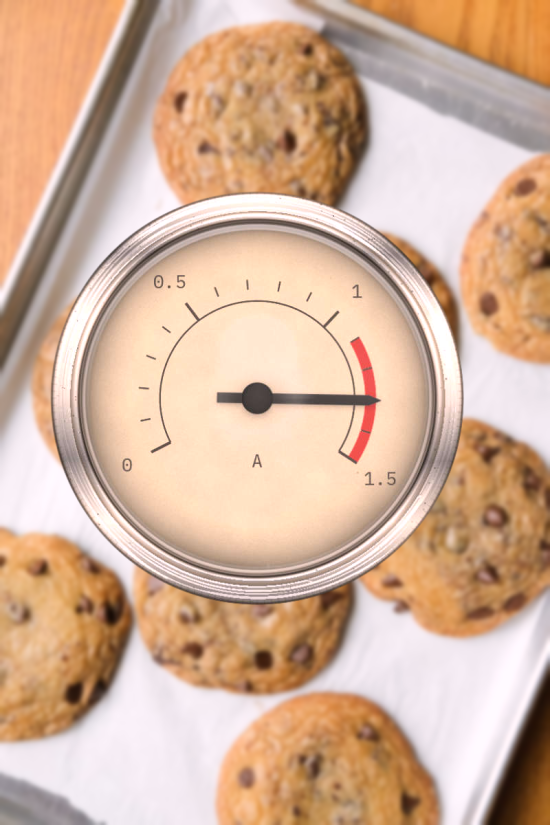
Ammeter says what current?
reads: 1.3 A
